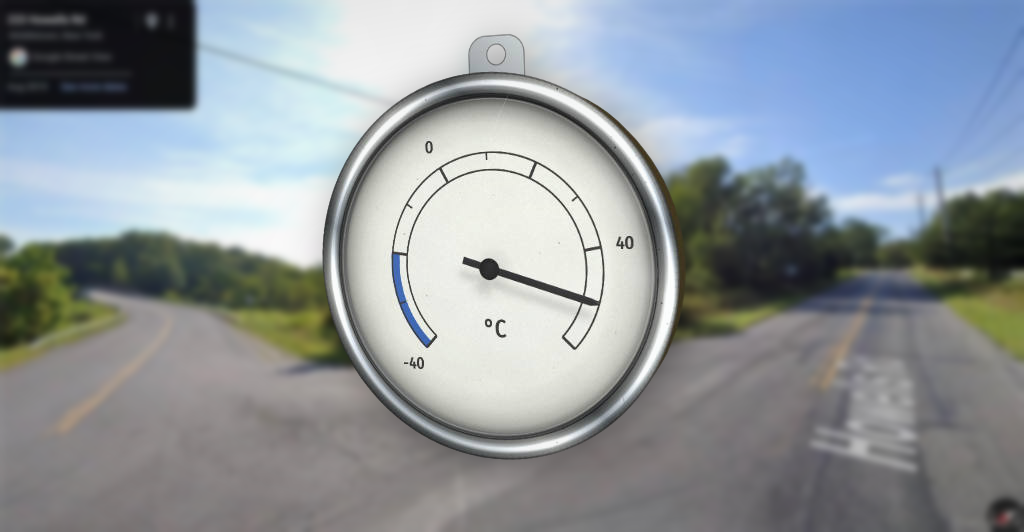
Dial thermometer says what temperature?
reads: 50 °C
